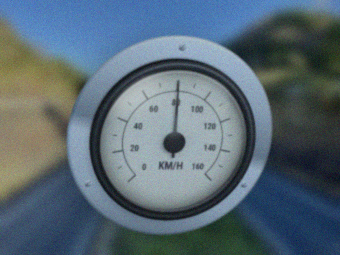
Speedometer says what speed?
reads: 80 km/h
